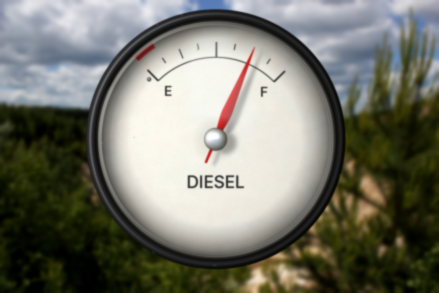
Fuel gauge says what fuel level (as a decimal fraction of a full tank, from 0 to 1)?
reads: 0.75
